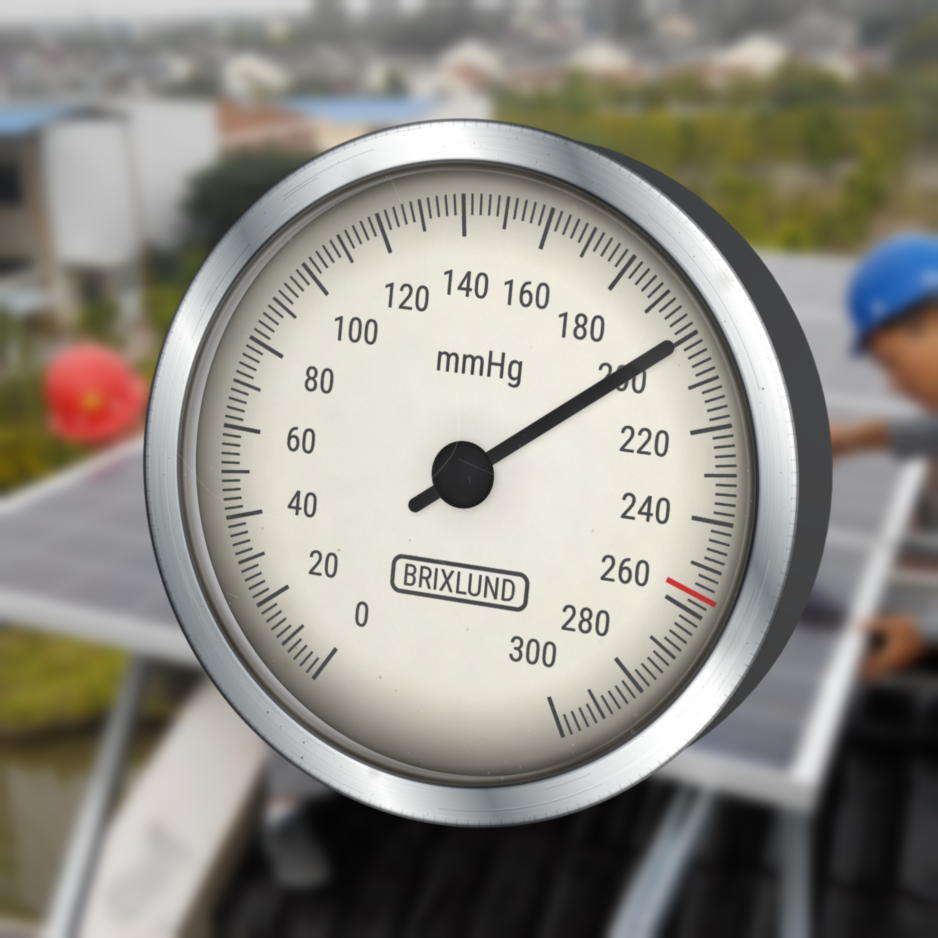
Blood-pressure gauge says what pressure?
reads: 200 mmHg
